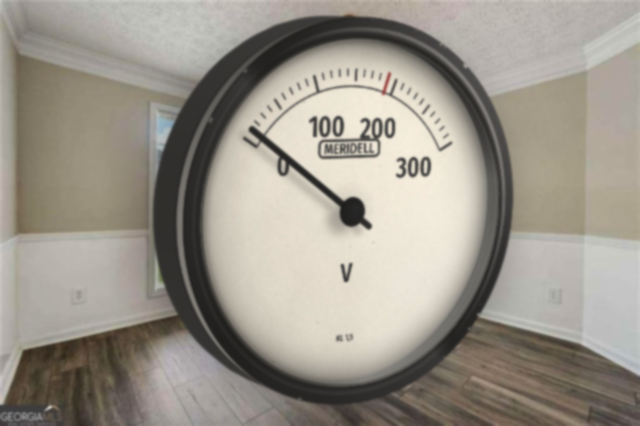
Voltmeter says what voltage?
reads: 10 V
